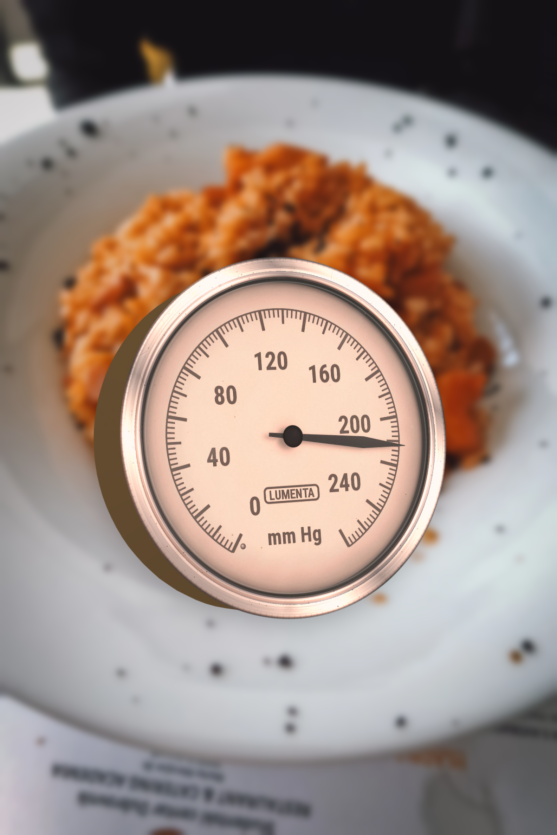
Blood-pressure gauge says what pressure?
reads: 212 mmHg
